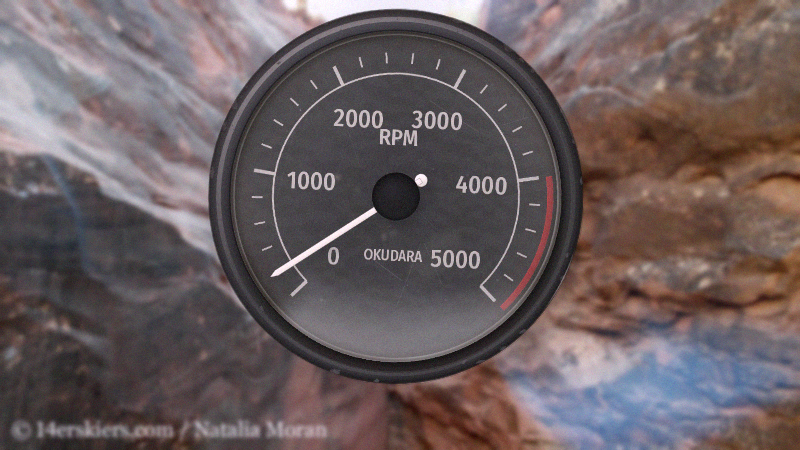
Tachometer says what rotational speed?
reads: 200 rpm
